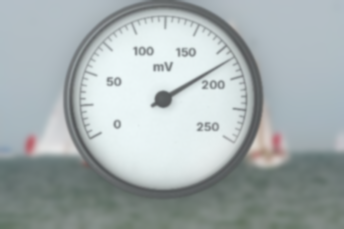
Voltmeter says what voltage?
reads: 185 mV
